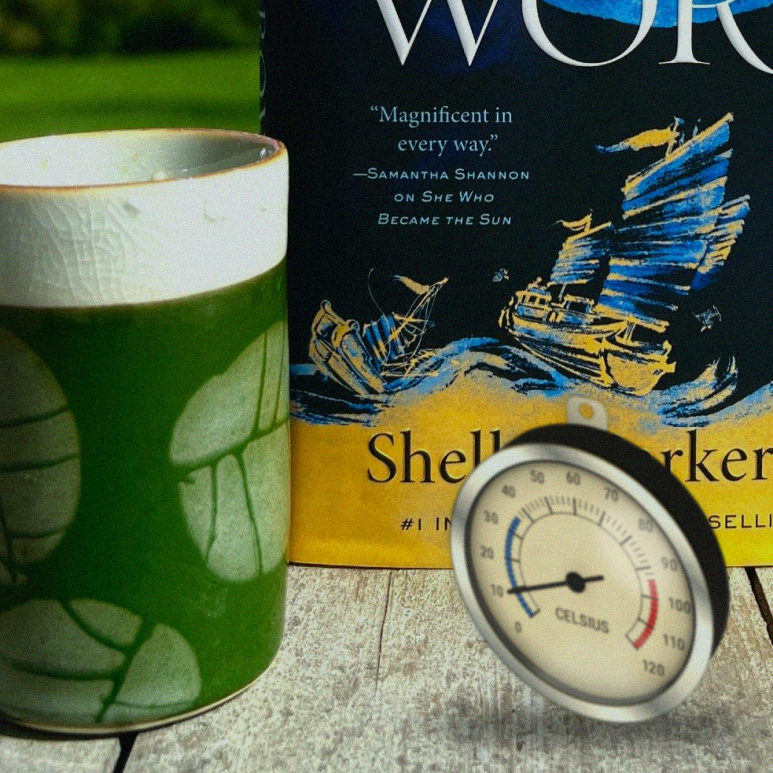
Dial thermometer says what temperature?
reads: 10 °C
